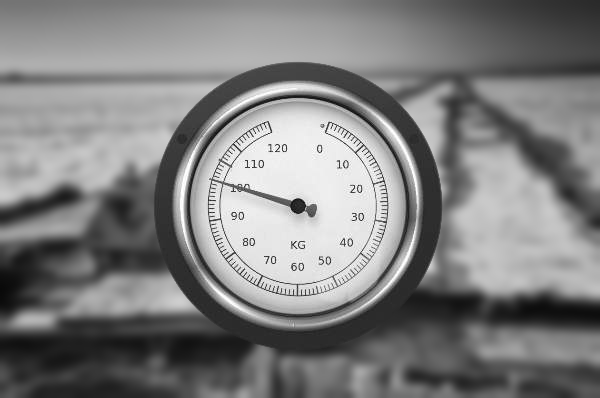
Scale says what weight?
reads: 100 kg
